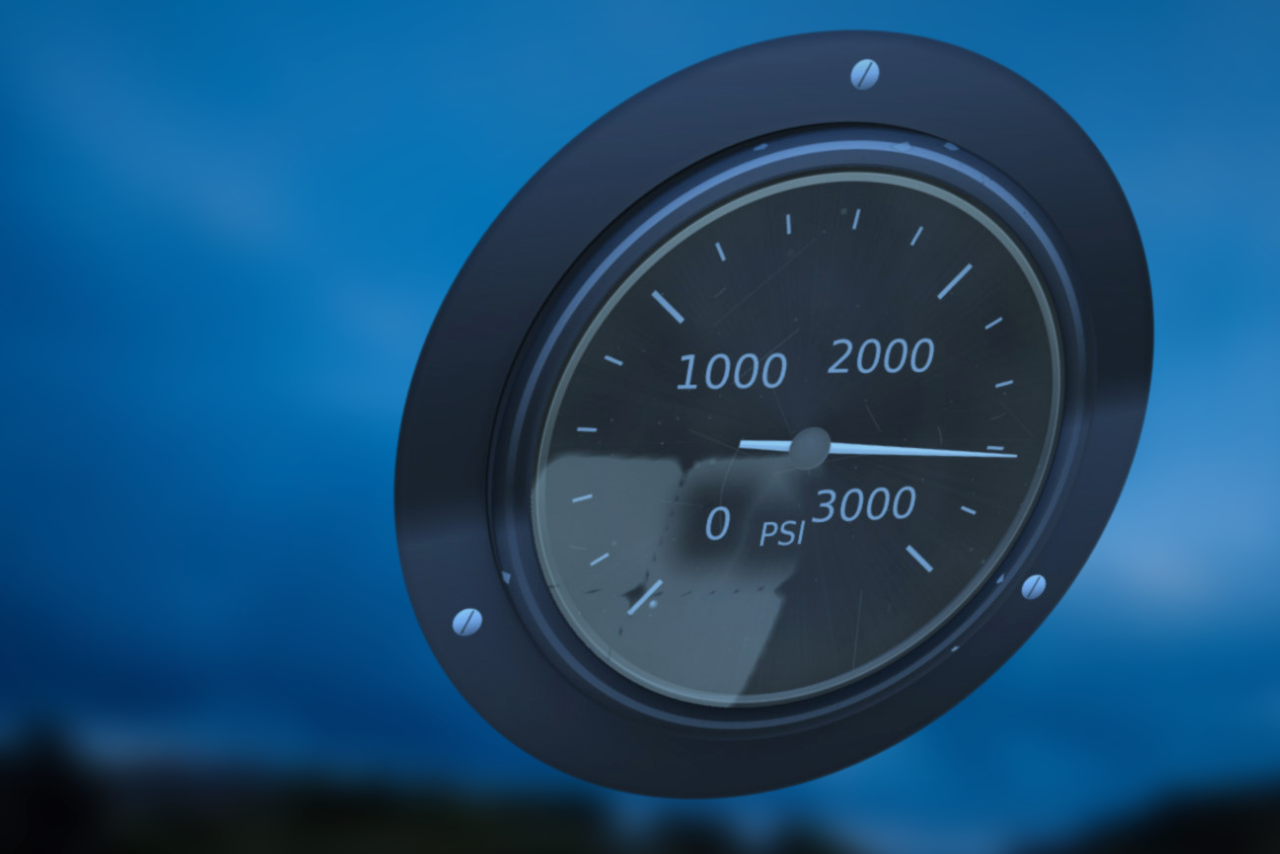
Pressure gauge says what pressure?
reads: 2600 psi
